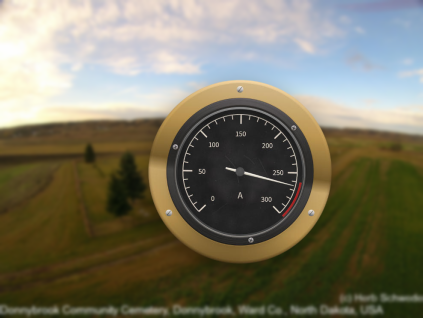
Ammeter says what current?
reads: 265 A
